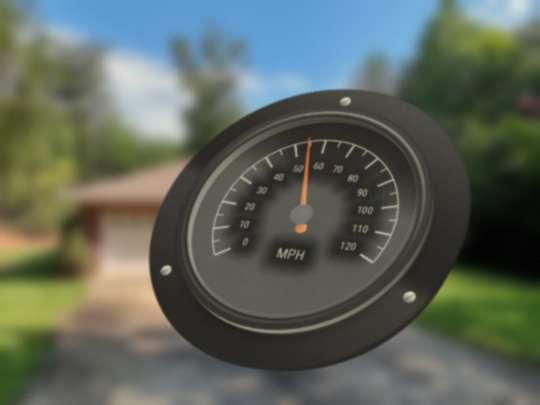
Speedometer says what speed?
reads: 55 mph
